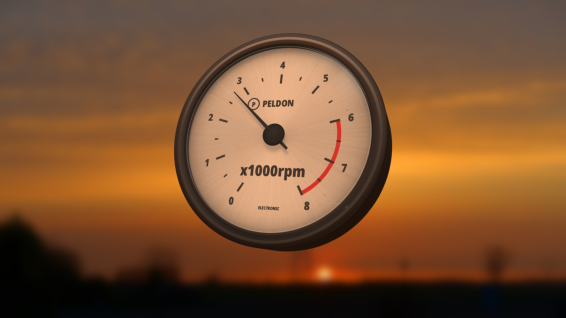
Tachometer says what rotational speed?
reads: 2750 rpm
